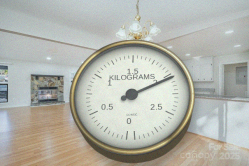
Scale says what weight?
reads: 2.05 kg
